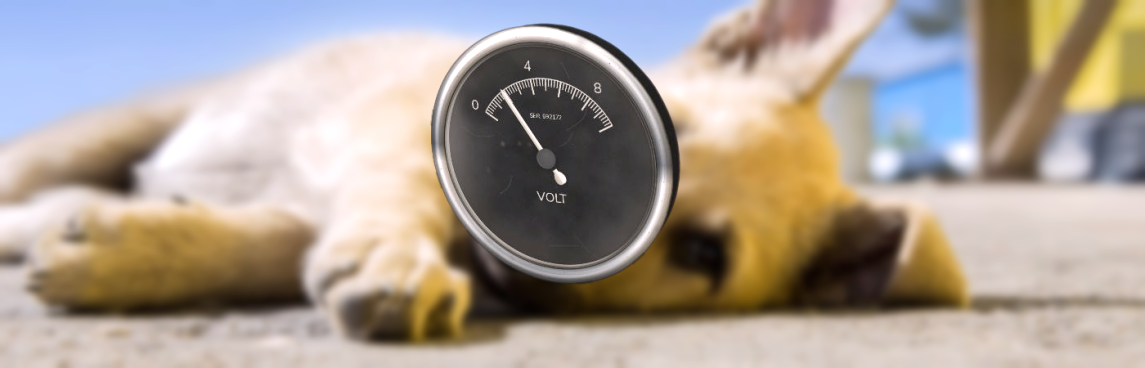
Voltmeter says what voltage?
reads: 2 V
